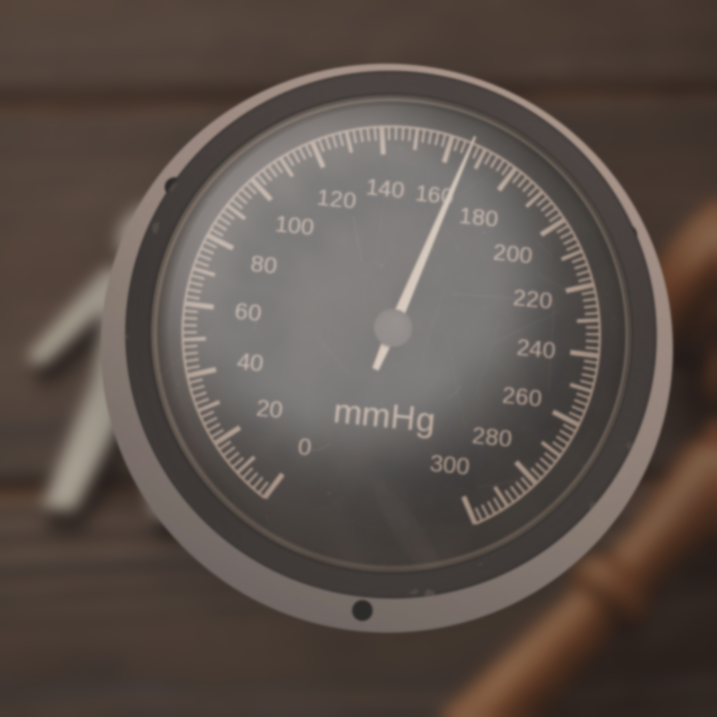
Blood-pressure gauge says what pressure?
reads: 166 mmHg
